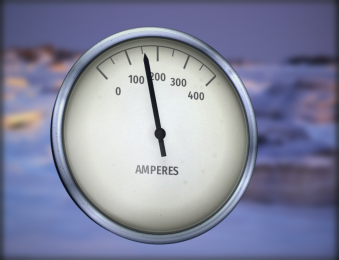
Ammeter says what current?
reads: 150 A
